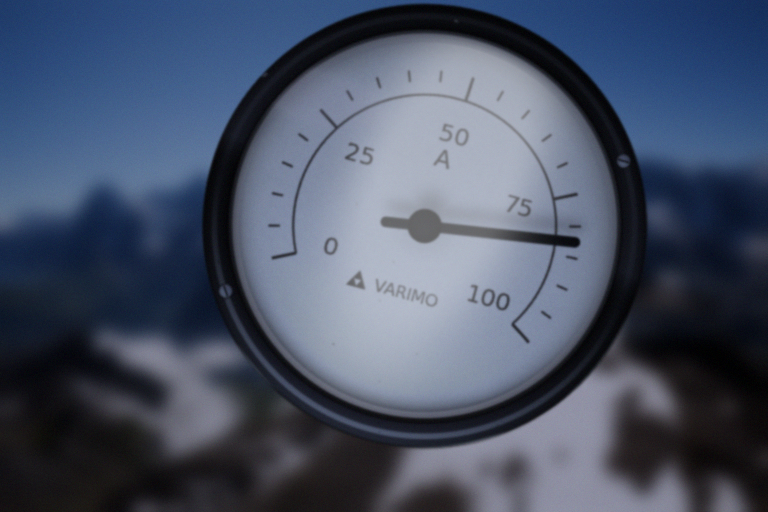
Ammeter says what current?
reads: 82.5 A
